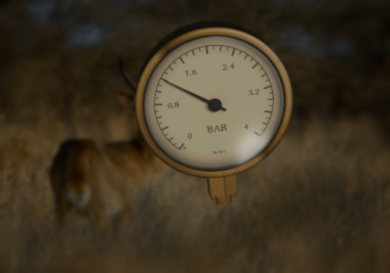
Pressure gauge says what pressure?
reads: 1.2 bar
